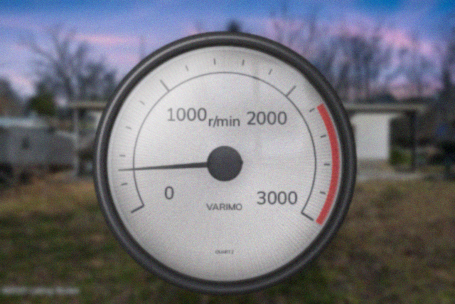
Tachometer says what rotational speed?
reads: 300 rpm
